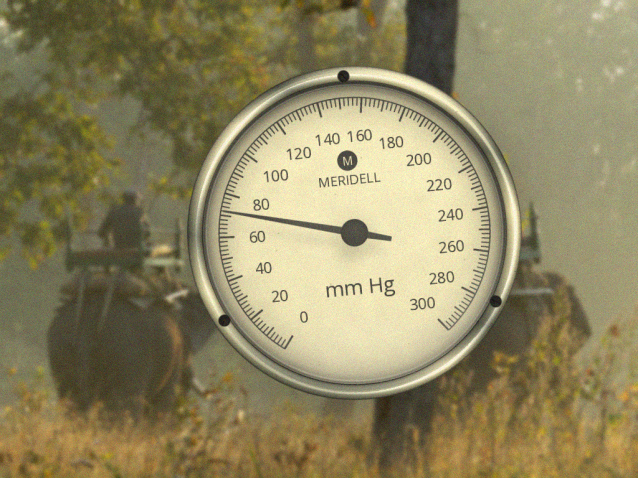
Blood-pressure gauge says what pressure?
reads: 72 mmHg
